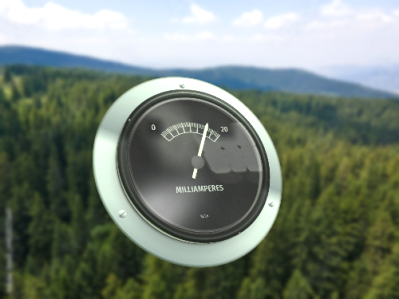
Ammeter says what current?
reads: 15 mA
